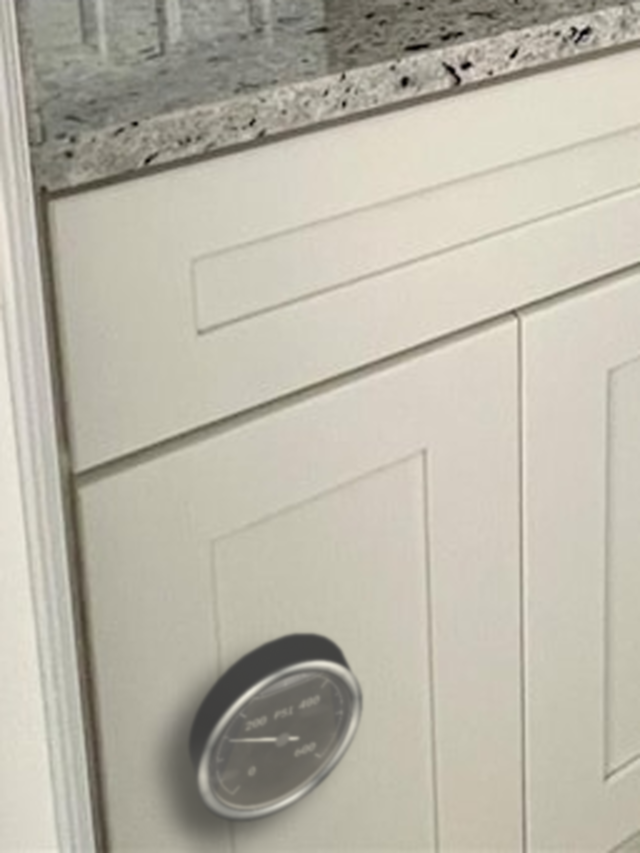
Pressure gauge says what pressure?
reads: 150 psi
